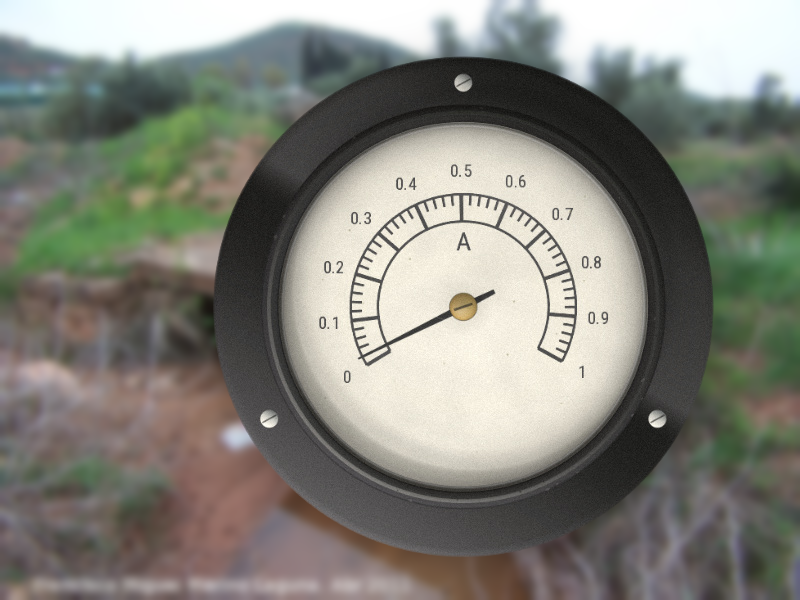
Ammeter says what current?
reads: 0.02 A
